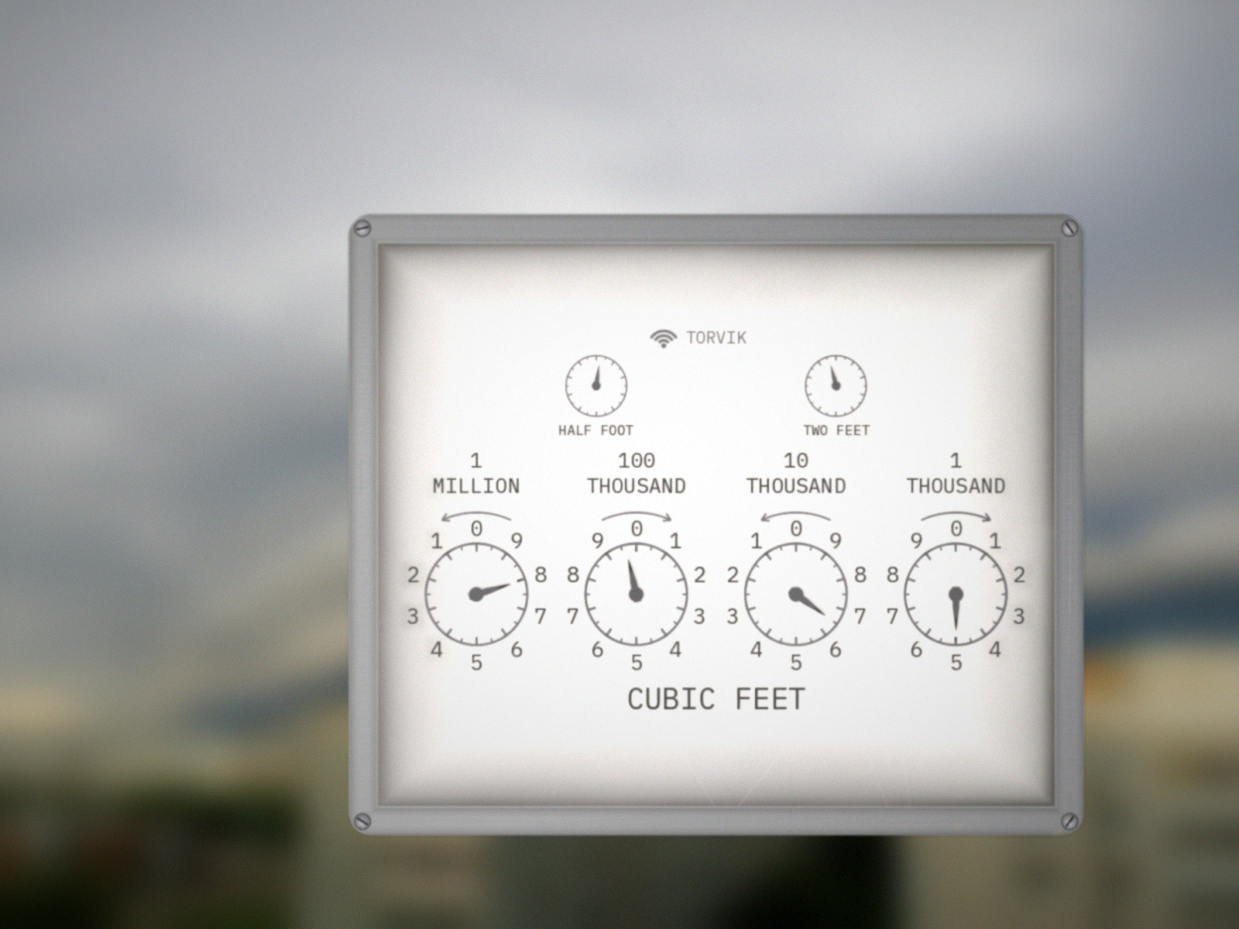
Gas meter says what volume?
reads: 796500 ft³
